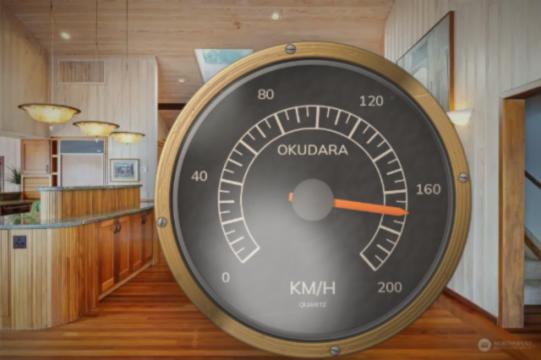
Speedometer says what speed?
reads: 170 km/h
